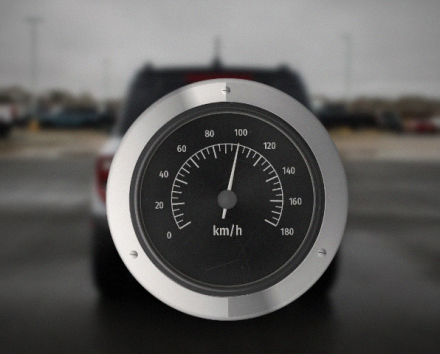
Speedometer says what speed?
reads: 100 km/h
